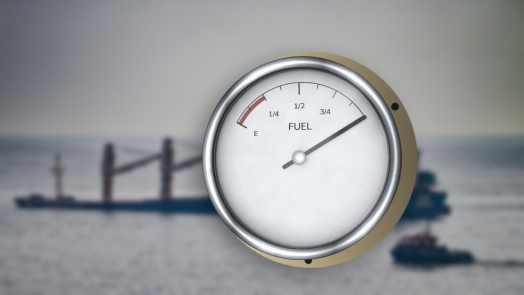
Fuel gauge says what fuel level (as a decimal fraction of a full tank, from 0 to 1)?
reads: 1
